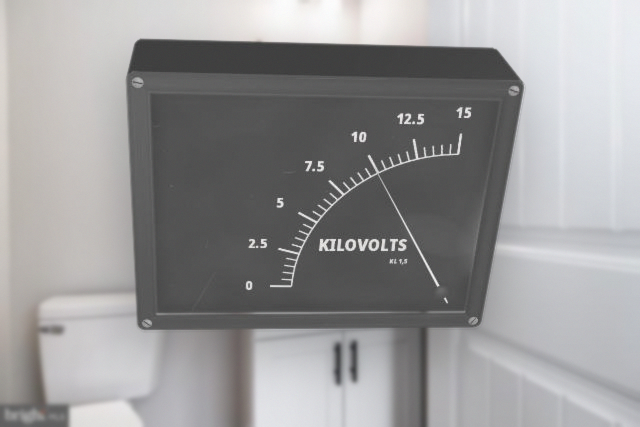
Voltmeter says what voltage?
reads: 10 kV
